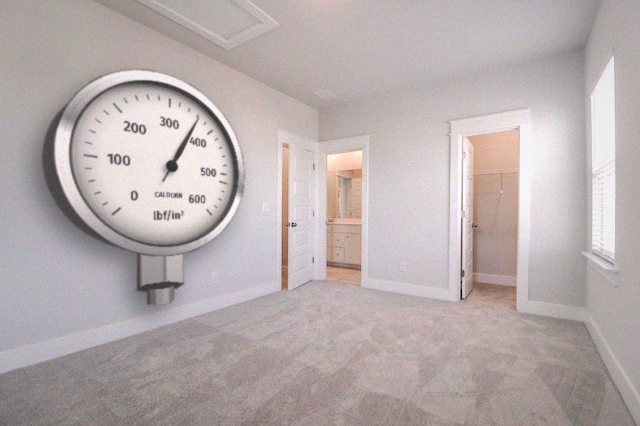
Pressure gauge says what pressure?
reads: 360 psi
